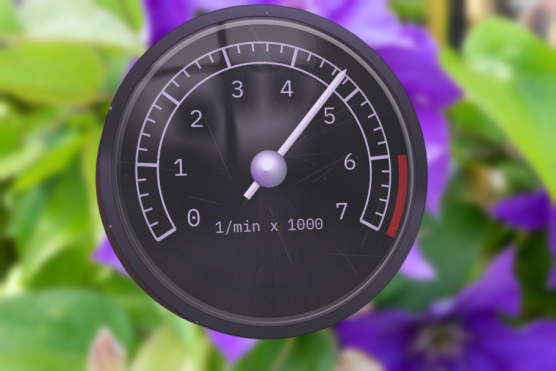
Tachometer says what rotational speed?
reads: 4700 rpm
